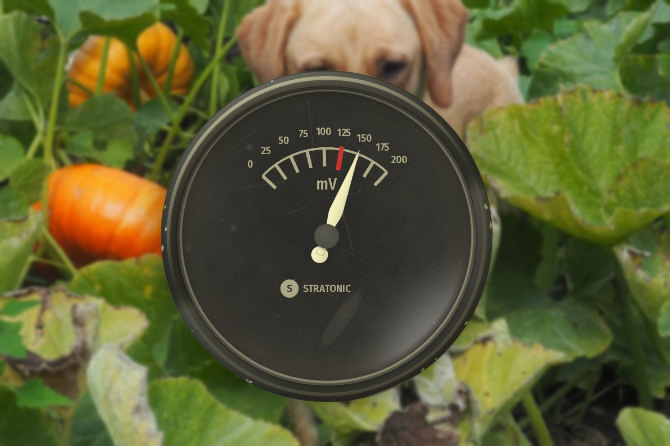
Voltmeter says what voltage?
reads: 150 mV
